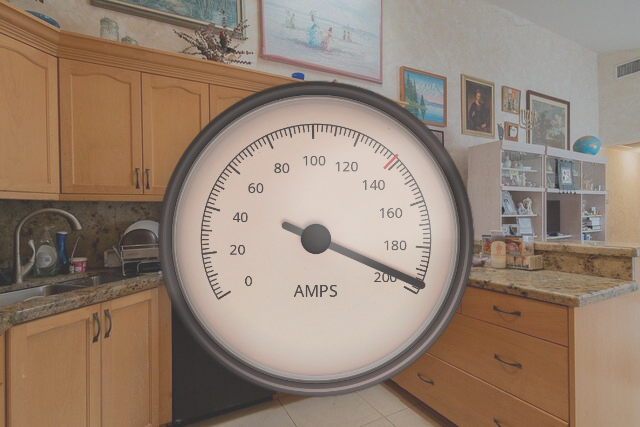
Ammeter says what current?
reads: 196 A
